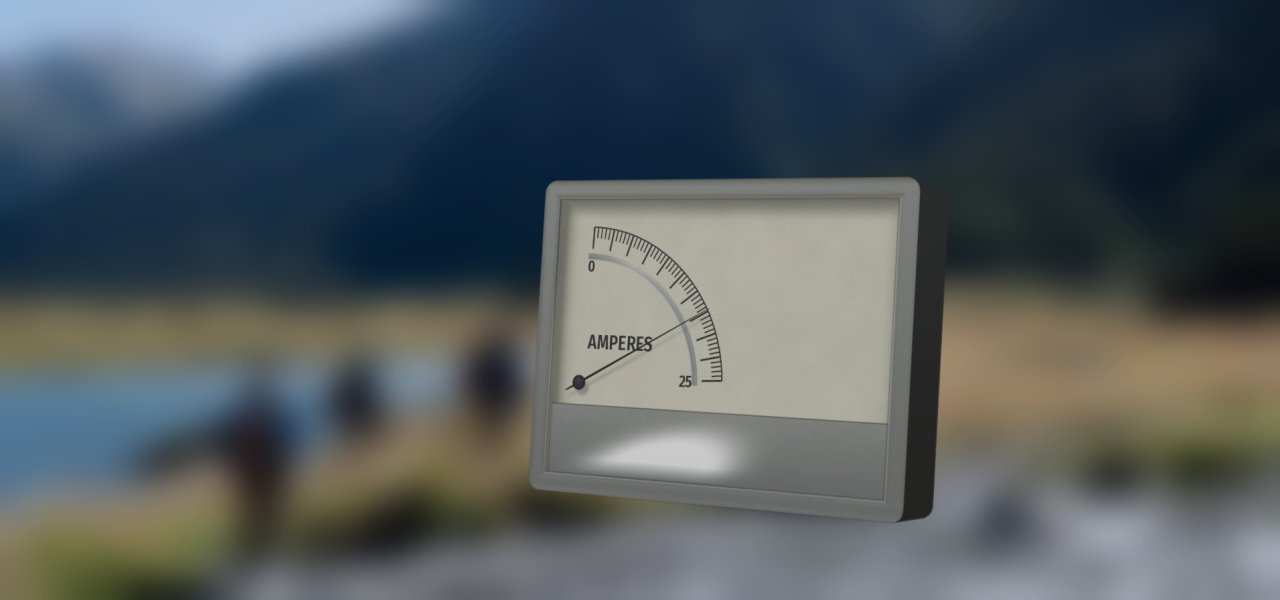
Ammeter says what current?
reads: 17.5 A
